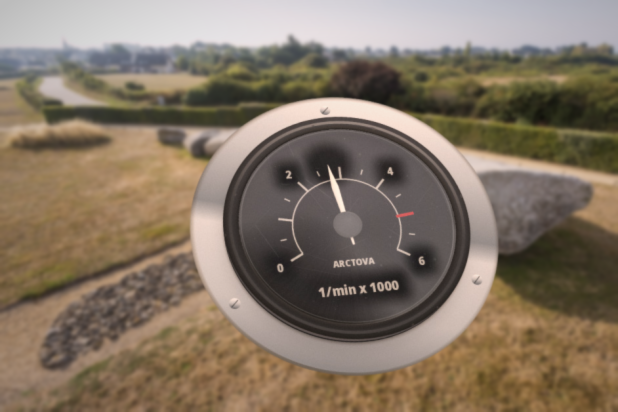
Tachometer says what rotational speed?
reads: 2750 rpm
